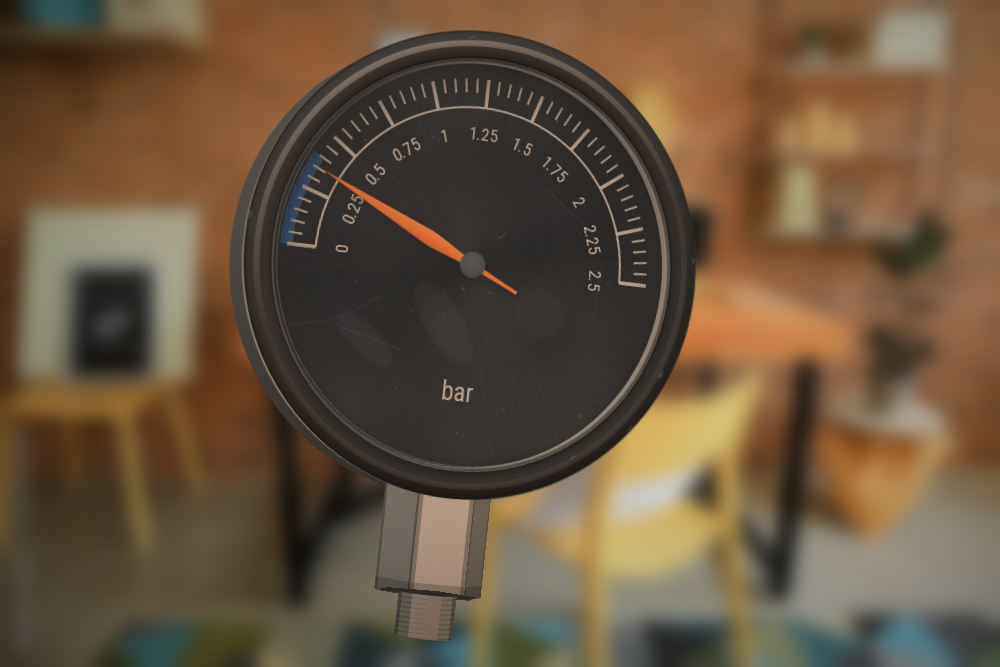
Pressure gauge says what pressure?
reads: 0.35 bar
